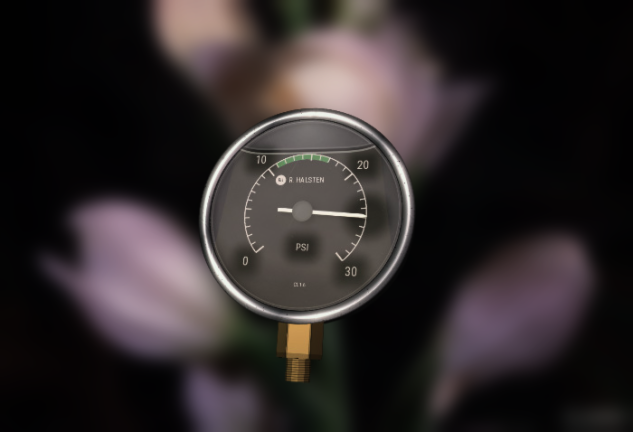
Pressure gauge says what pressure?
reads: 25 psi
